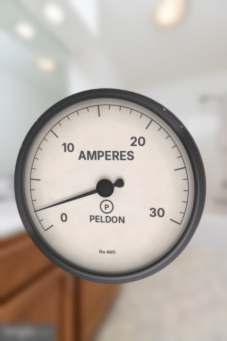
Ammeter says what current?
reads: 2 A
